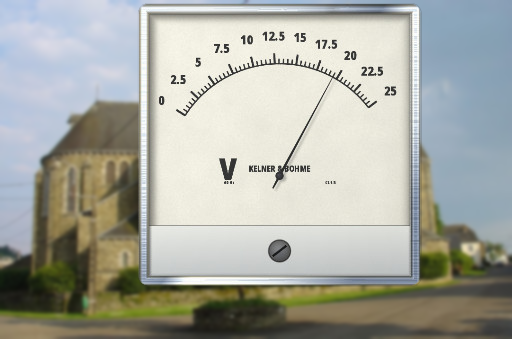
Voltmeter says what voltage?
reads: 19.5 V
